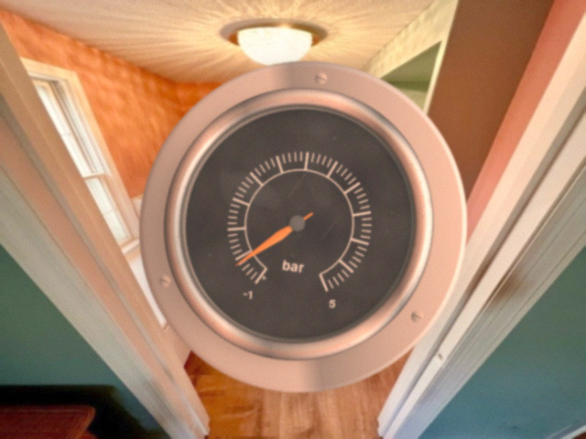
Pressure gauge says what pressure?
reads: -0.6 bar
